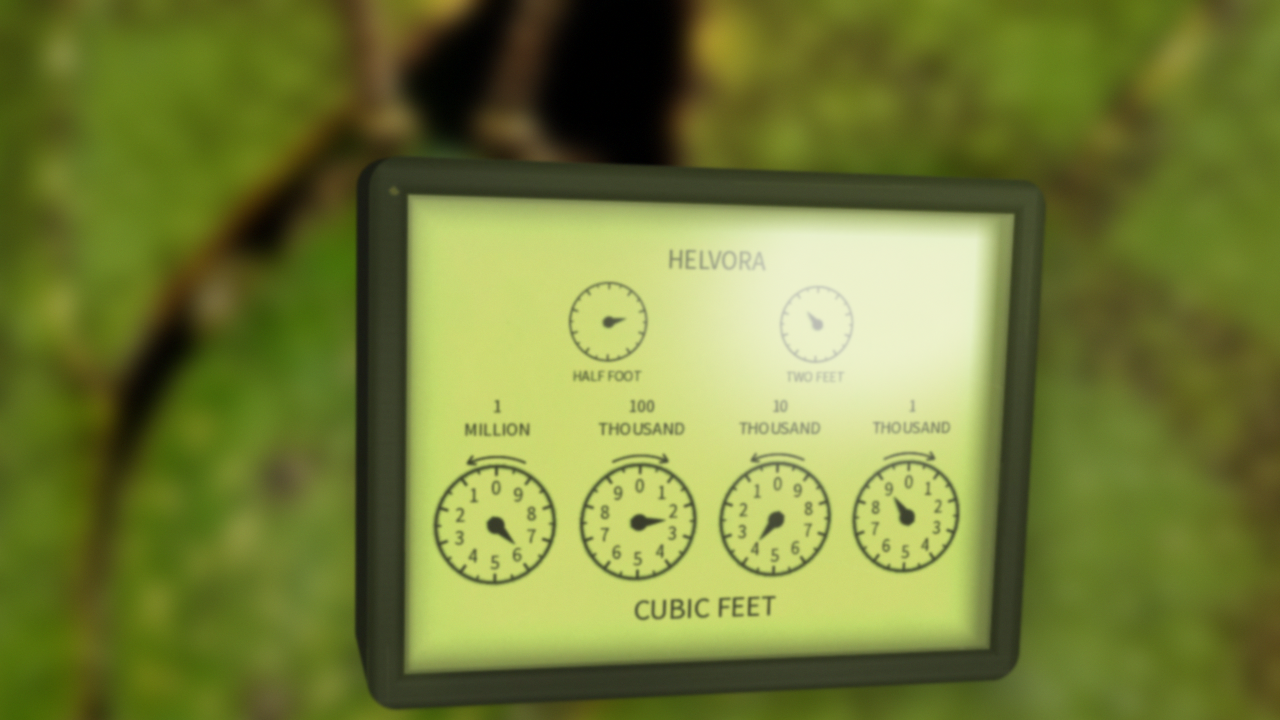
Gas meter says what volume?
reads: 623900 ft³
